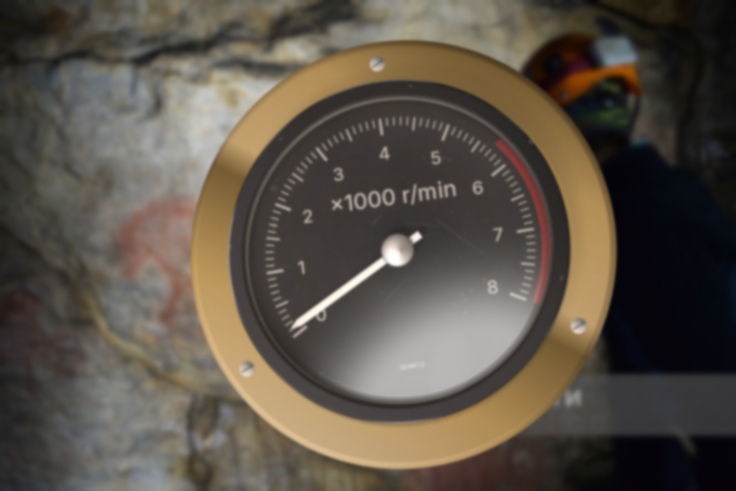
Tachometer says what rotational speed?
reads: 100 rpm
